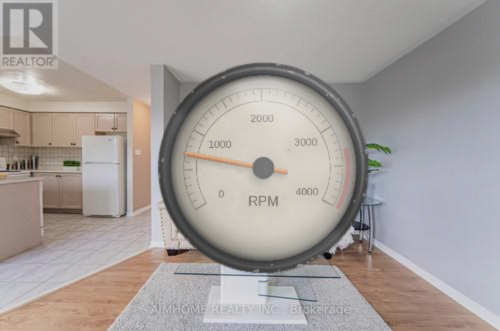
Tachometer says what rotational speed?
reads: 700 rpm
